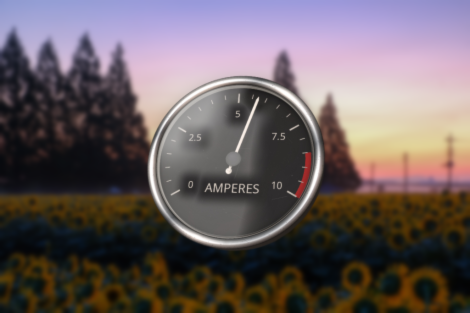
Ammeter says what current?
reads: 5.75 A
